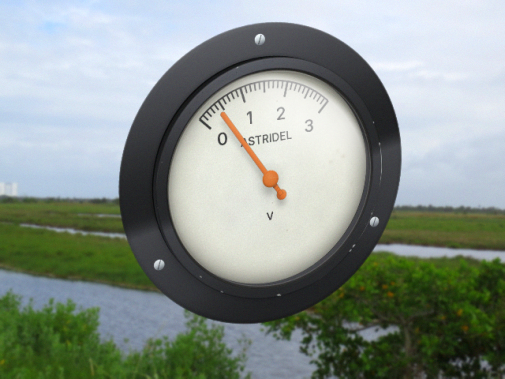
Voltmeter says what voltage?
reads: 0.4 V
